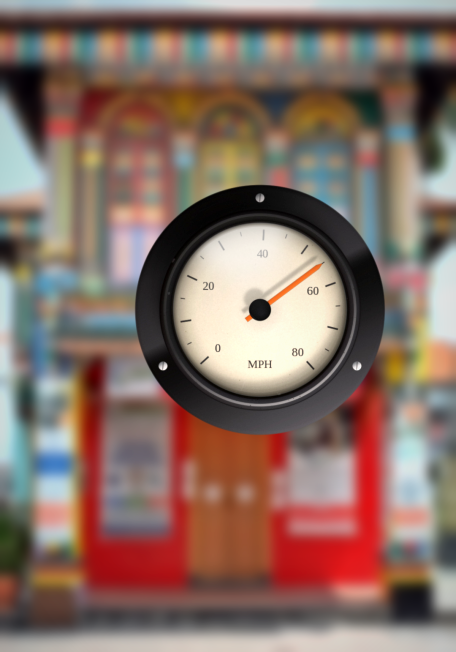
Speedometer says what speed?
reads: 55 mph
